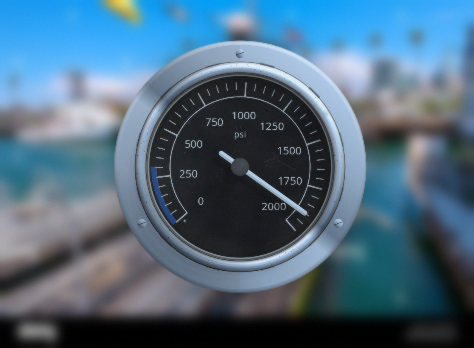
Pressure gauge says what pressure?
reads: 1900 psi
